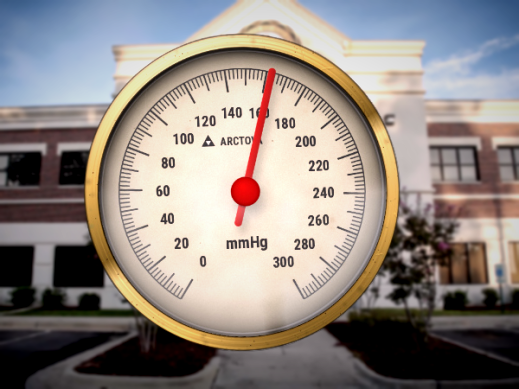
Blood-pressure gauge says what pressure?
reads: 162 mmHg
